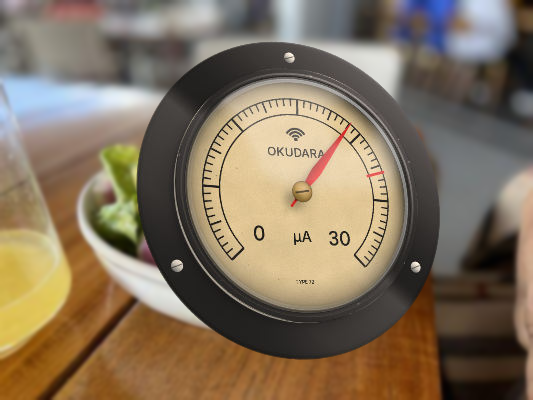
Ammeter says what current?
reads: 19 µA
